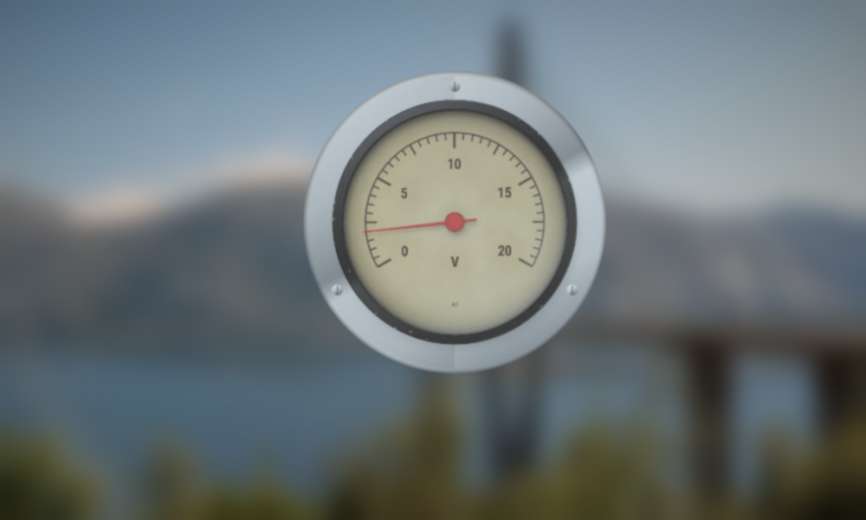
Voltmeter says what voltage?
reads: 2 V
